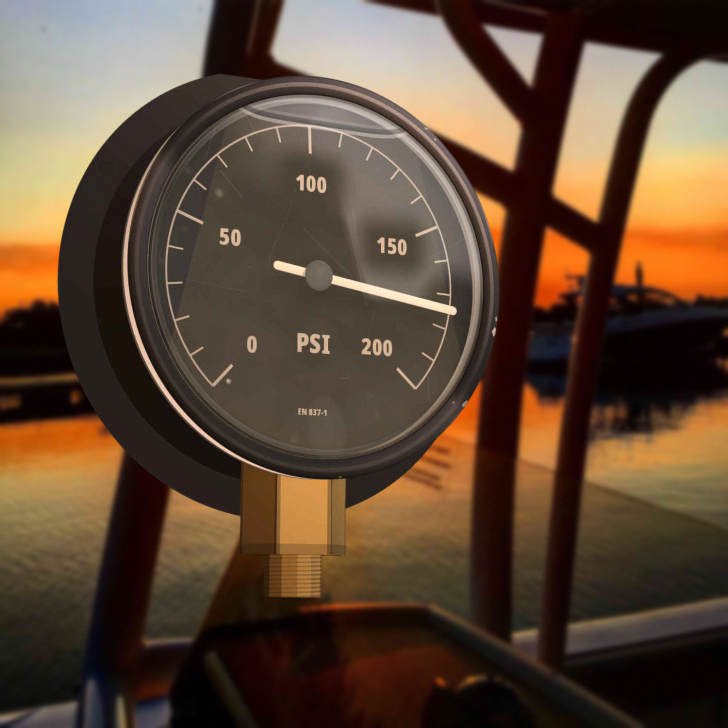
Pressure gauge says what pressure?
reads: 175 psi
